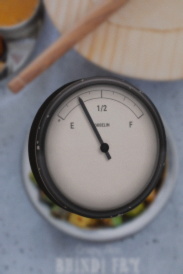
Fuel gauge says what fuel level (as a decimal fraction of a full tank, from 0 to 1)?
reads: 0.25
